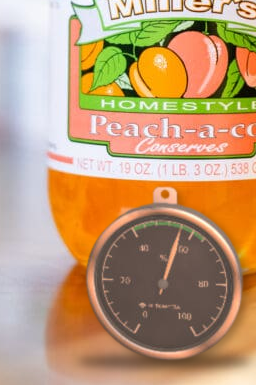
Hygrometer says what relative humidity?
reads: 56 %
